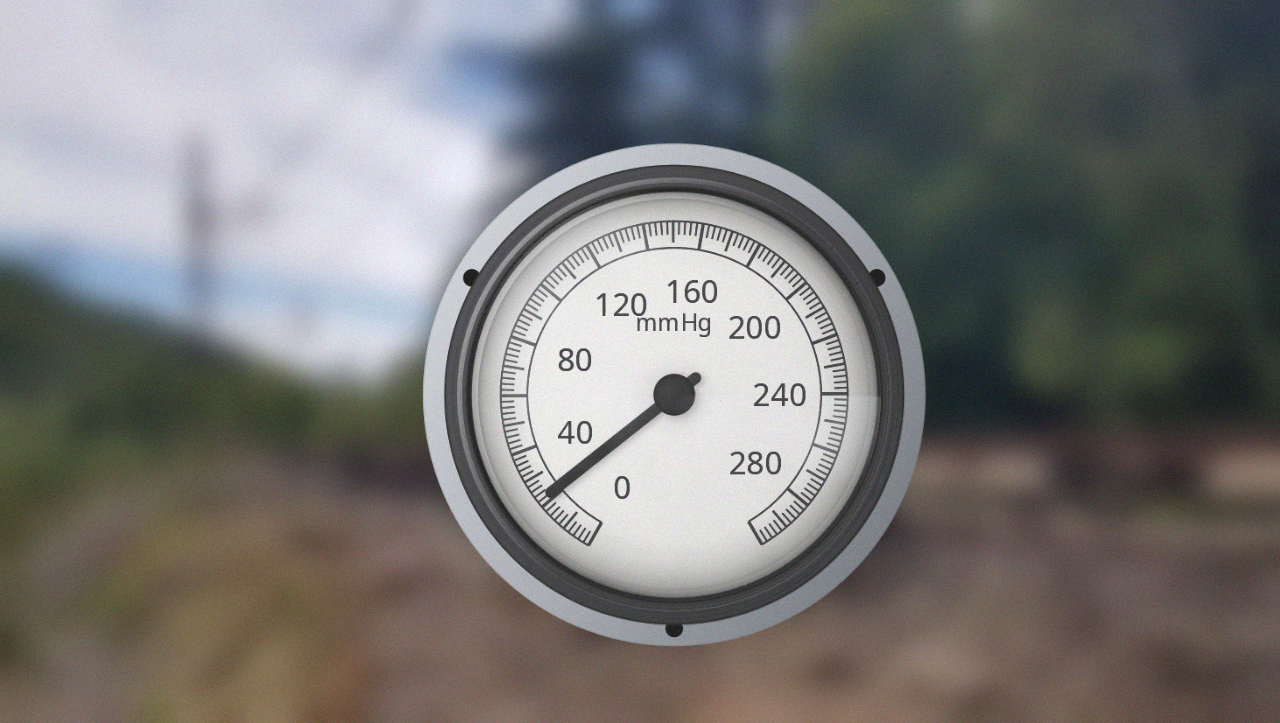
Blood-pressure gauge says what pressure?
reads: 22 mmHg
